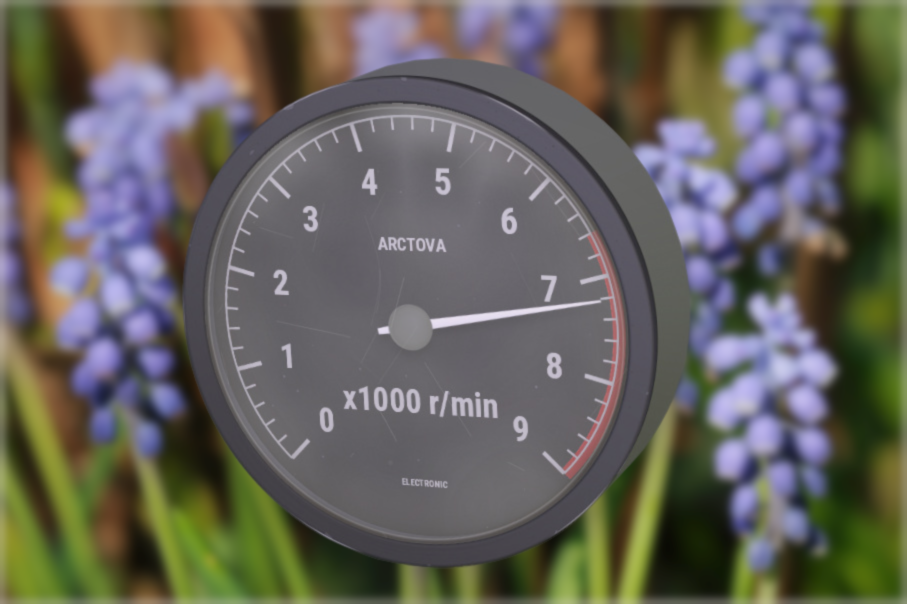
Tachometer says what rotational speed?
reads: 7200 rpm
